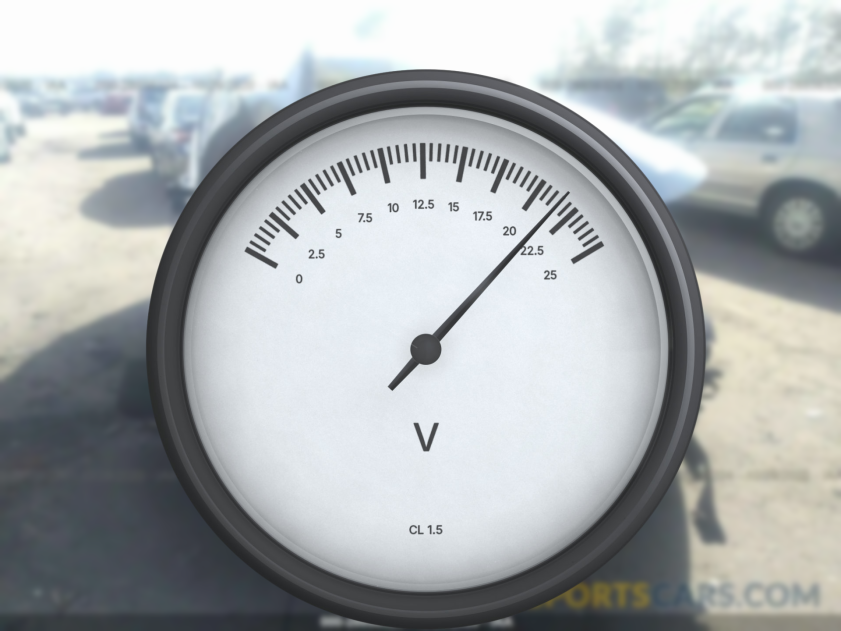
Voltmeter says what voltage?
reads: 21.5 V
